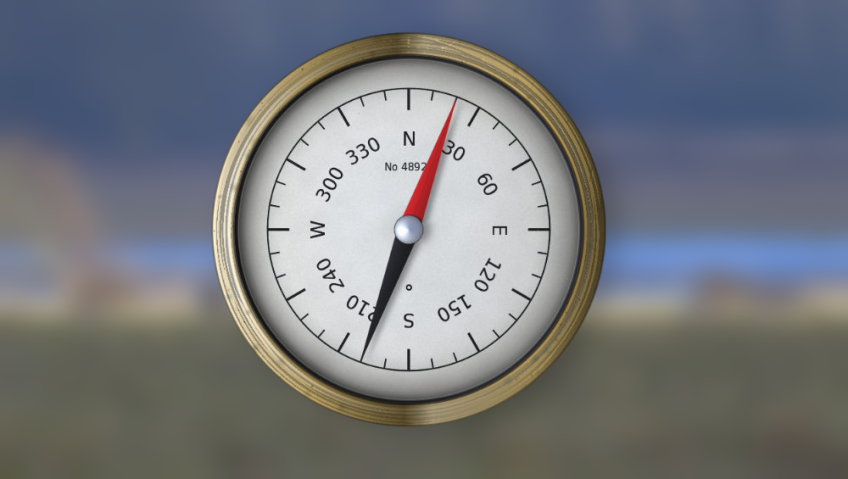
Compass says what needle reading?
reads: 20 °
